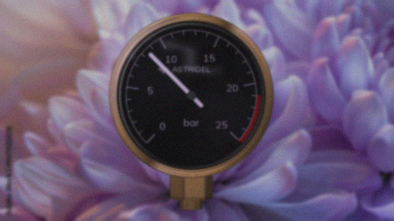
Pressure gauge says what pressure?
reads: 8.5 bar
